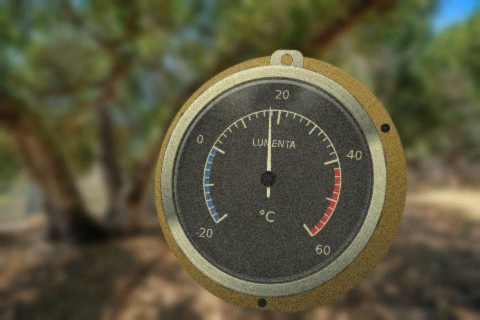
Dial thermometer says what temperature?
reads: 18 °C
